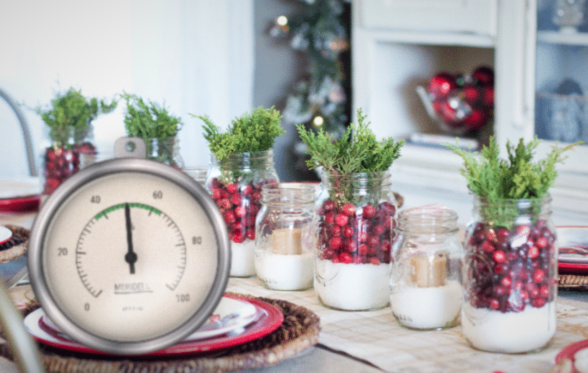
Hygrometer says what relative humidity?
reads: 50 %
